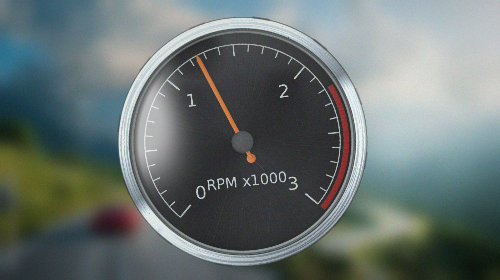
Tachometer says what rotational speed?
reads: 1250 rpm
